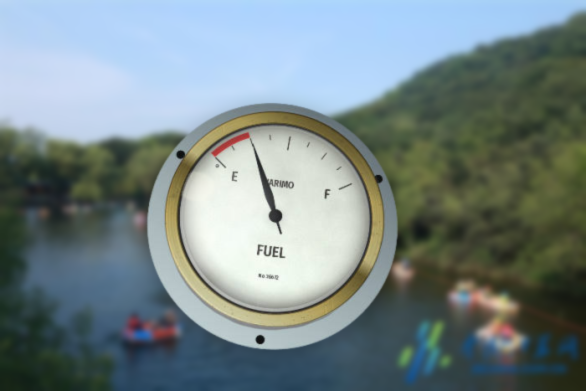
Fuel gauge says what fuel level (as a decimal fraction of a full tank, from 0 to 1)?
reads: 0.25
